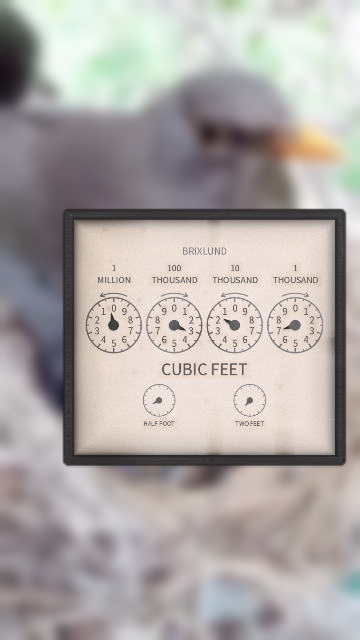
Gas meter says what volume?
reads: 31700 ft³
